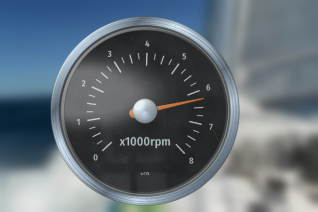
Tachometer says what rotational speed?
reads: 6250 rpm
